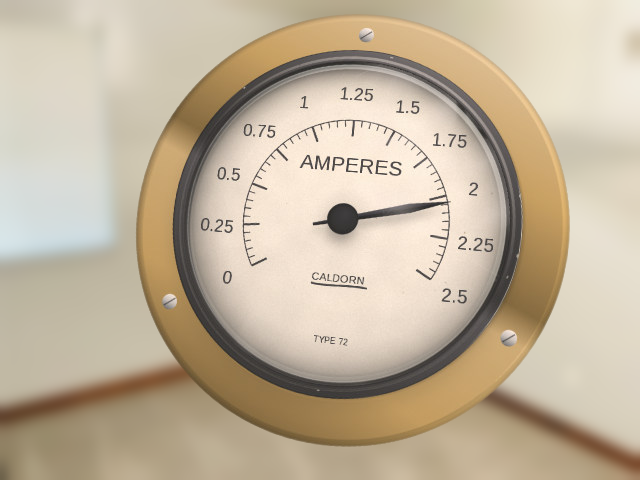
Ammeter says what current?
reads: 2.05 A
